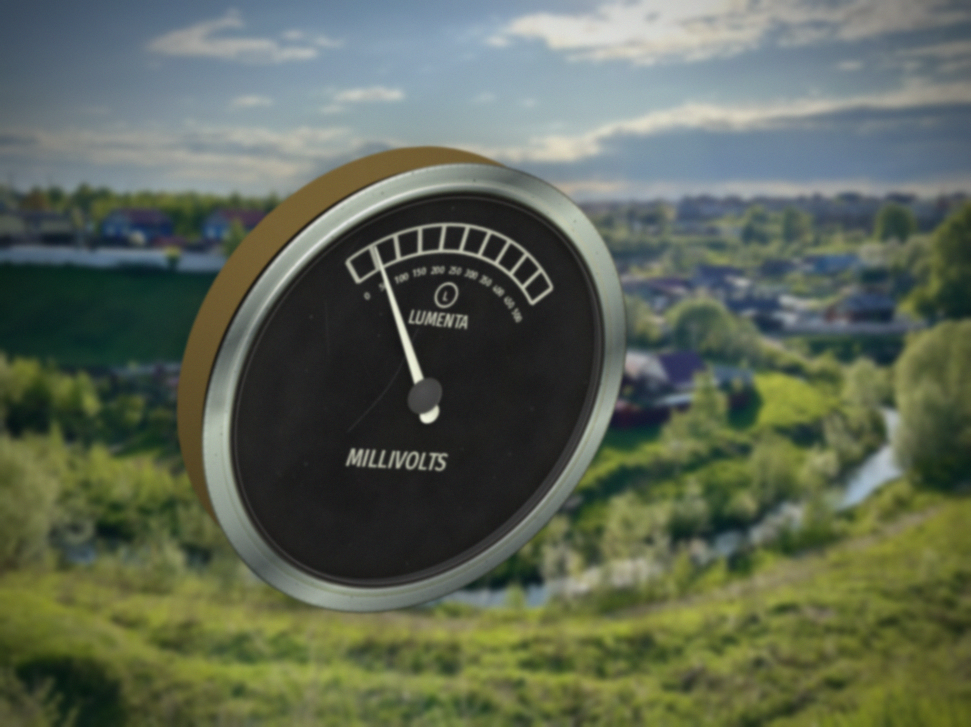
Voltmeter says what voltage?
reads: 50 mV
